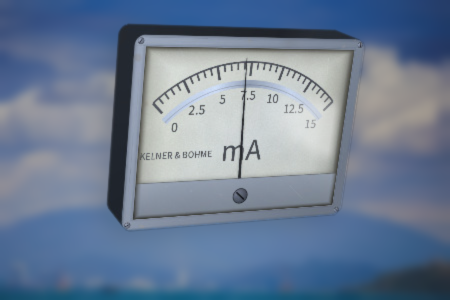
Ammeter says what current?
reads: 7 mA
